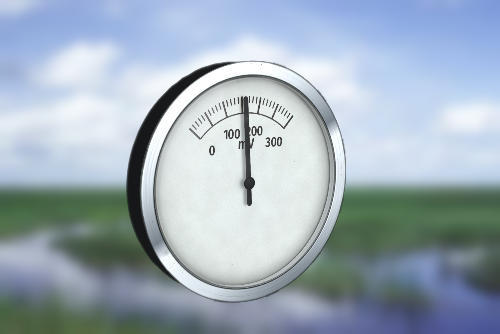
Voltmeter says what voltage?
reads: 150 mV
